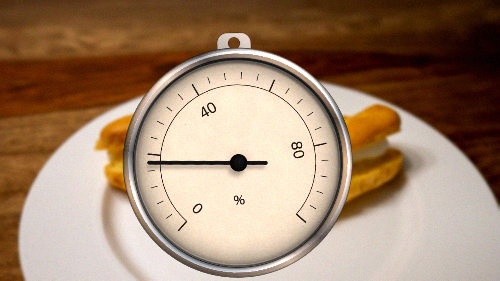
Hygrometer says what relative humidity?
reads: 18 %
